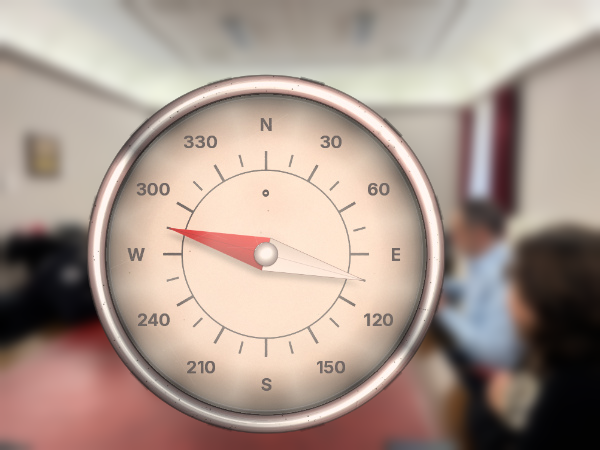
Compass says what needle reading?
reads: 285 °
